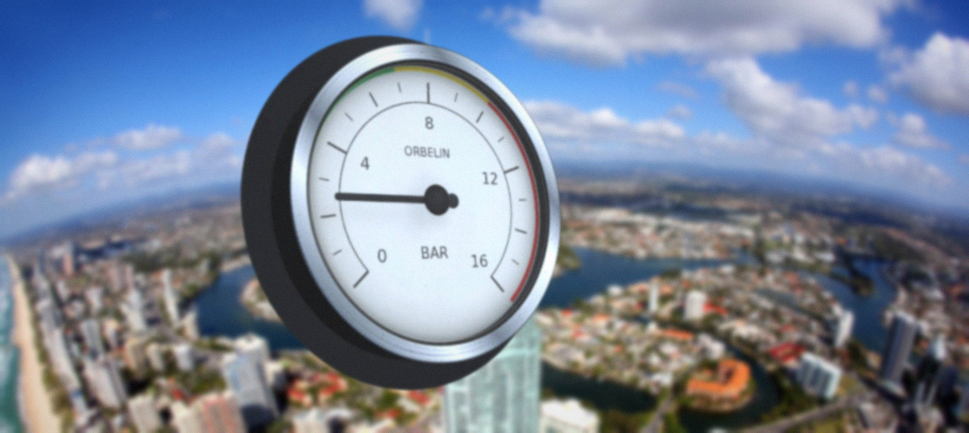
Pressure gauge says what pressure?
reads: 2.5 bar
